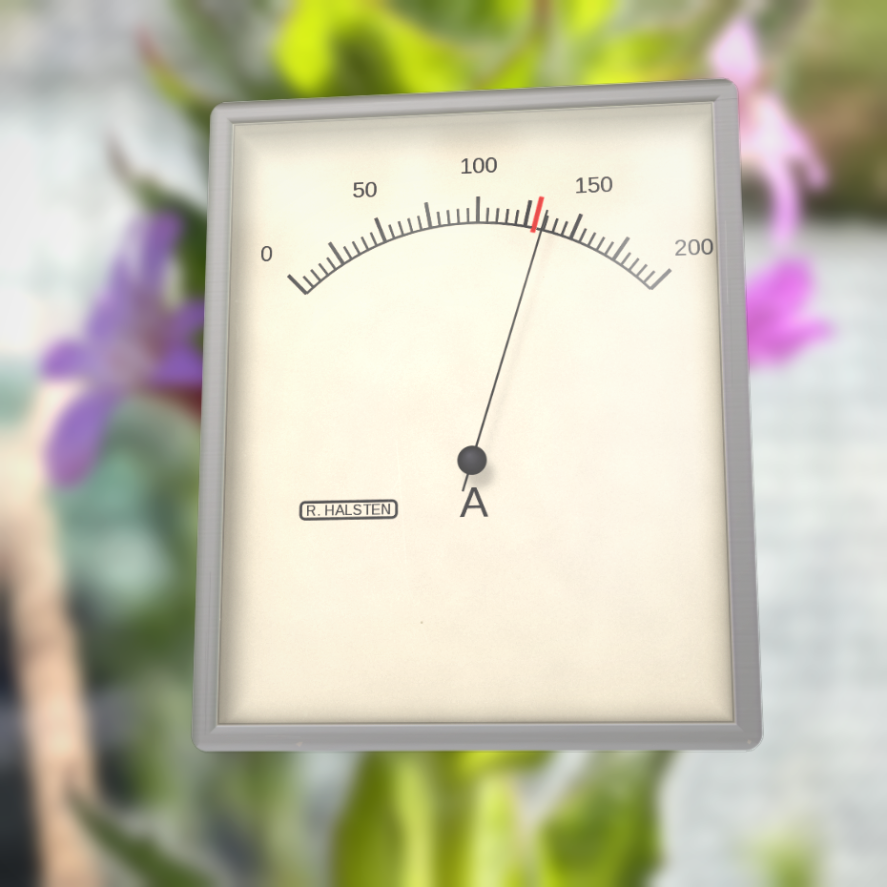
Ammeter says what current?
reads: 135 A
